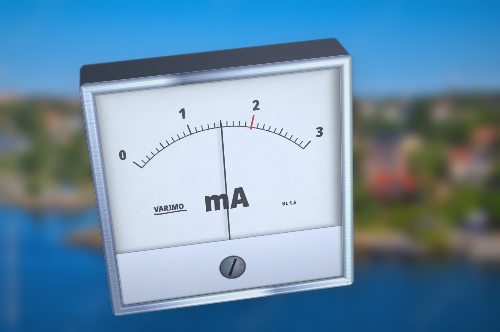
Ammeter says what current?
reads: 1.5 mA
